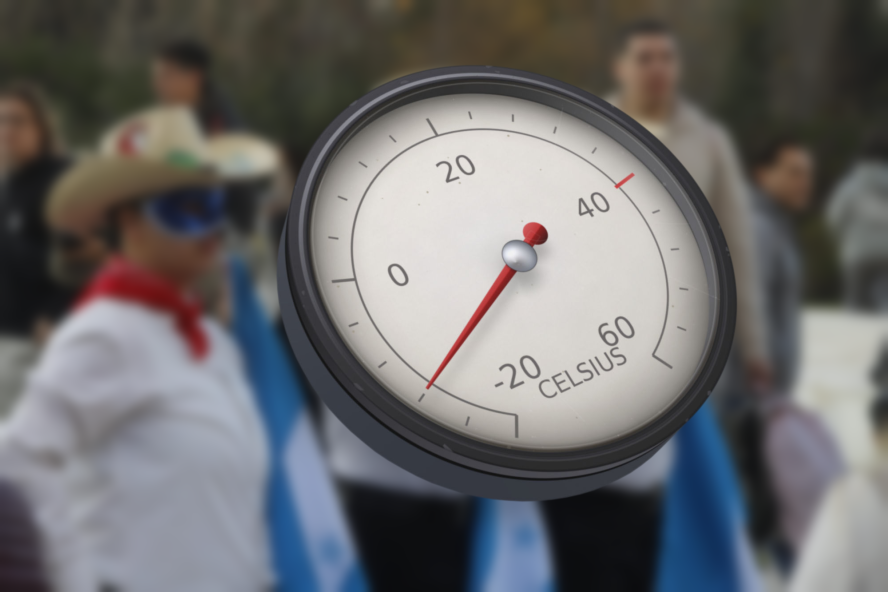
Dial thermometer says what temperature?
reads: -12 °C
